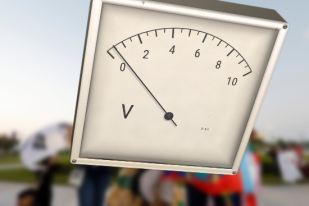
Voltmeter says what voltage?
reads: 0.5 V
